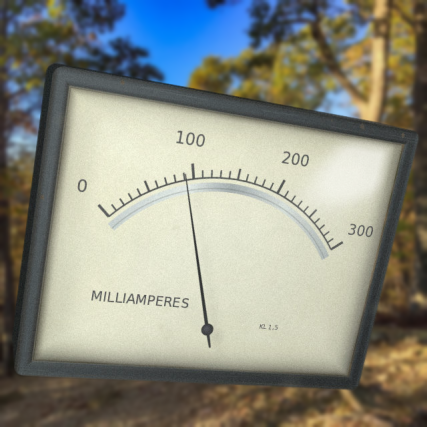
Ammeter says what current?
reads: 90 mA
